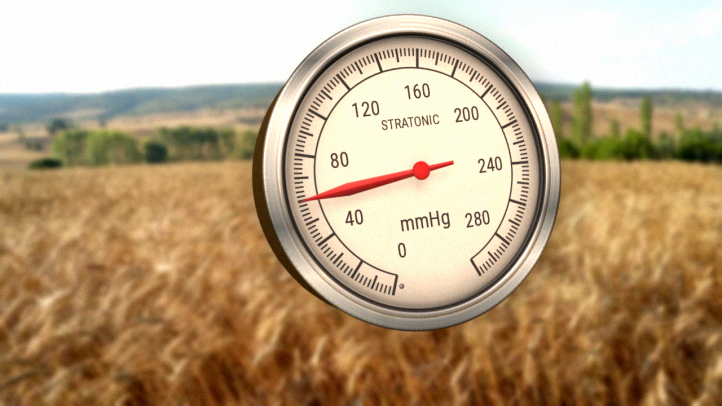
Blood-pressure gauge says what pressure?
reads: 60 mmHg
